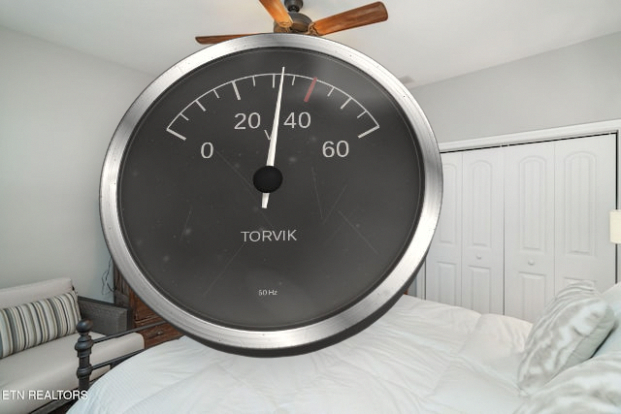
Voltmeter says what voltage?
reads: 32.5 V
